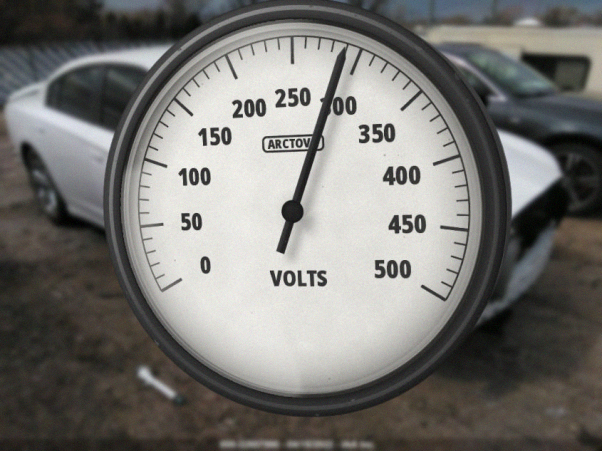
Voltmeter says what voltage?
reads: 290 V
